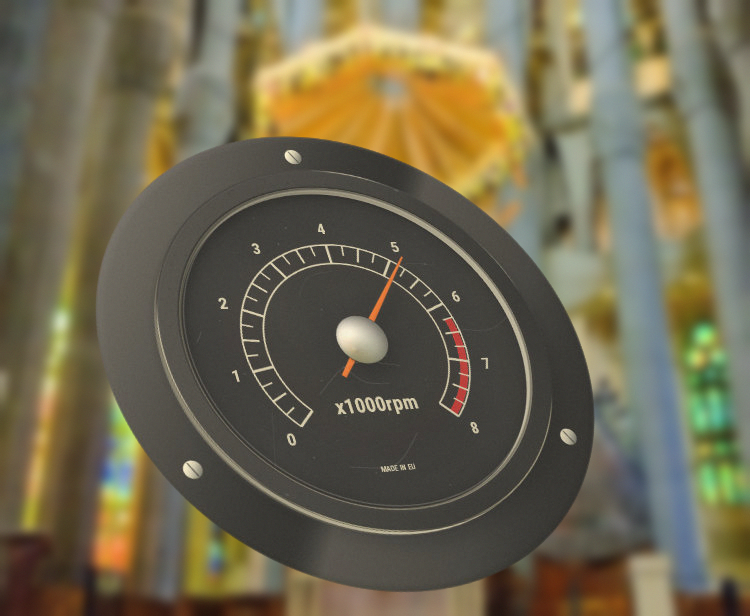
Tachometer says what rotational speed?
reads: 5125 rpm
